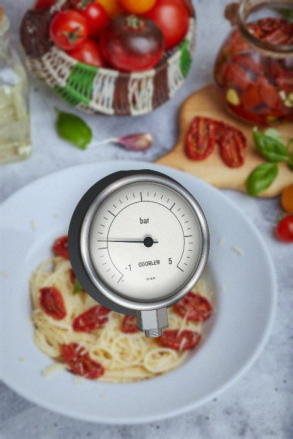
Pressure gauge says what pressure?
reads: 0.2 bar
